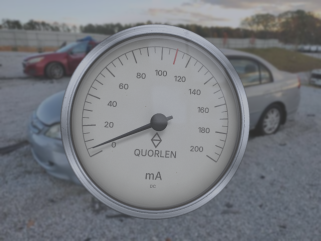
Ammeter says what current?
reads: 5 mA
